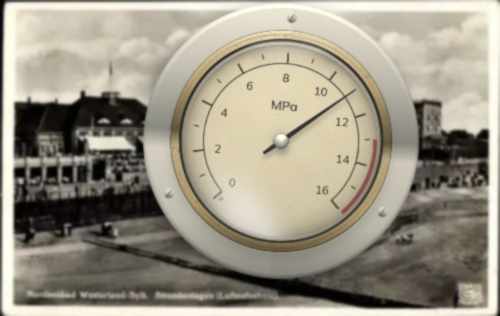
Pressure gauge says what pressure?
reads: 11 MPa
